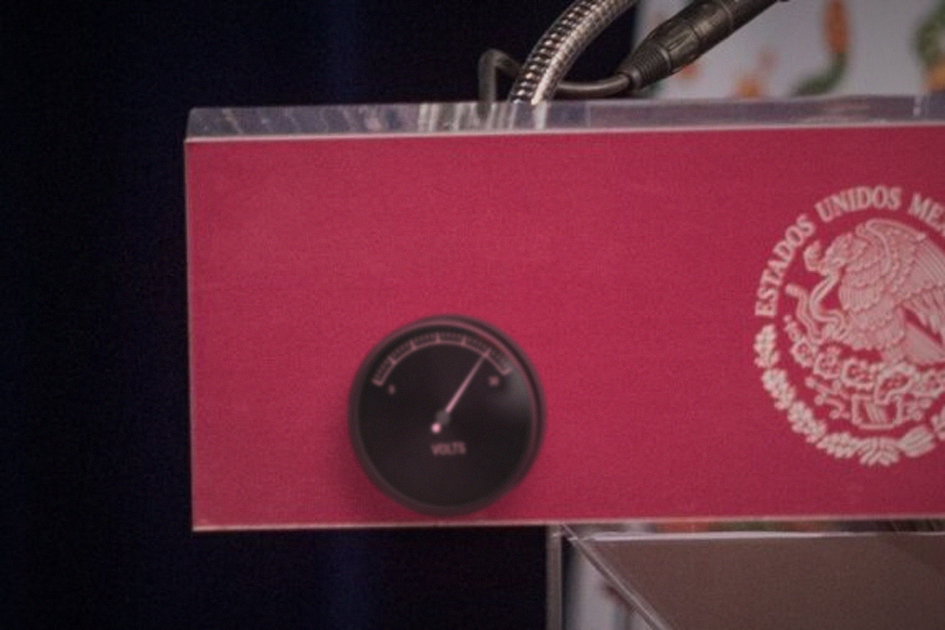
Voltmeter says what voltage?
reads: 25 V
